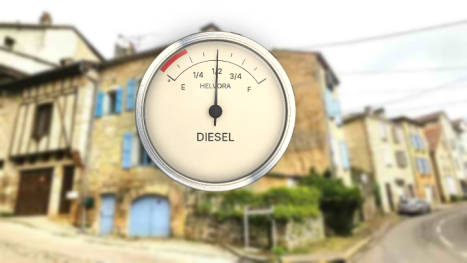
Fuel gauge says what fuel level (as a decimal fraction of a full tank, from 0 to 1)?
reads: 0.5
